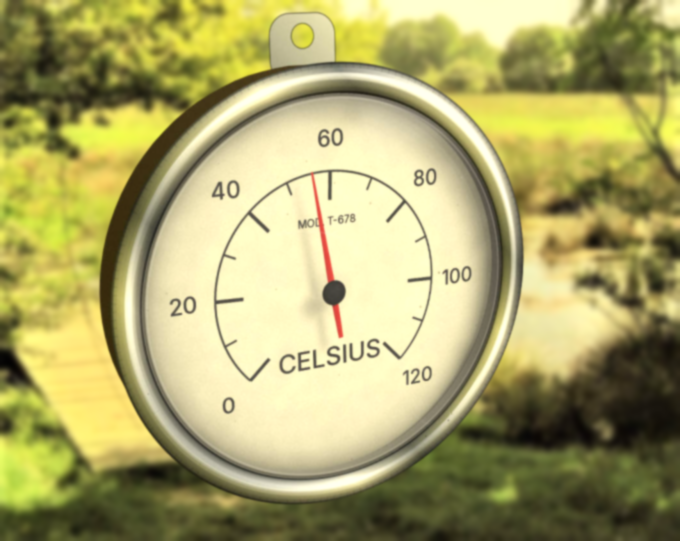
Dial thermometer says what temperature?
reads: 55 °C
